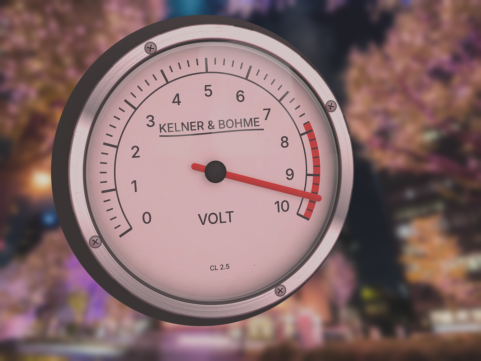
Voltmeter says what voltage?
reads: 9.5 V
